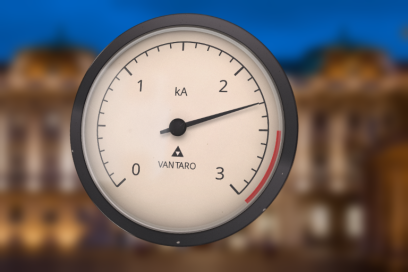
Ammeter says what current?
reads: 2.3 kA
